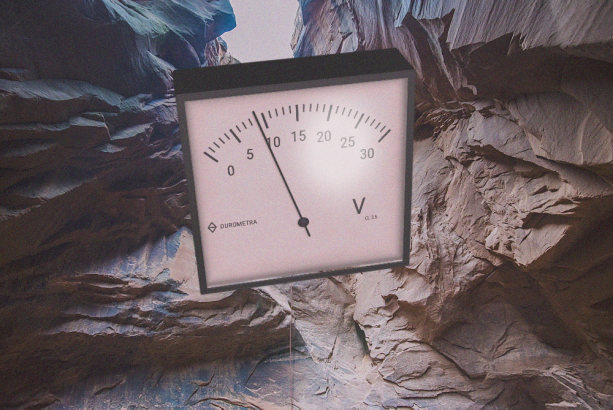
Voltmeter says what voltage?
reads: 9 V
